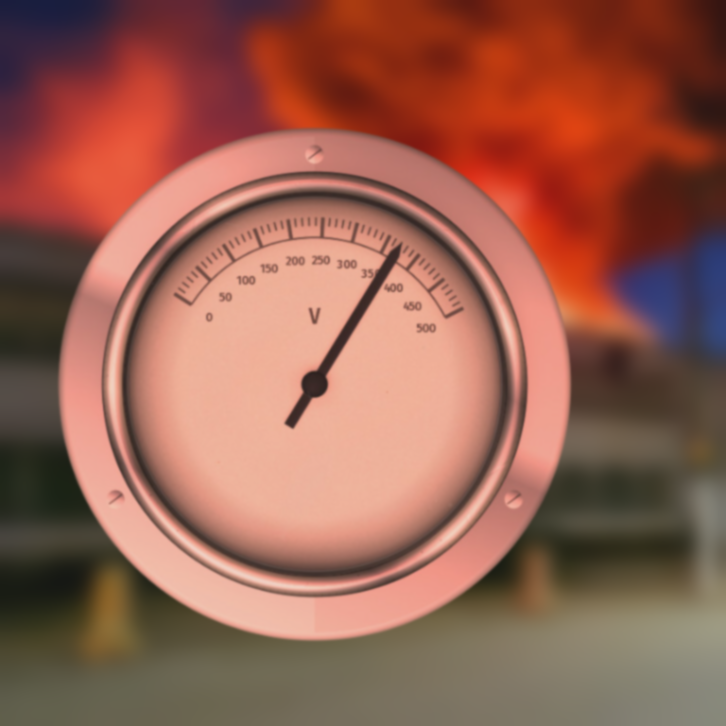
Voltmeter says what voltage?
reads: 370 V
